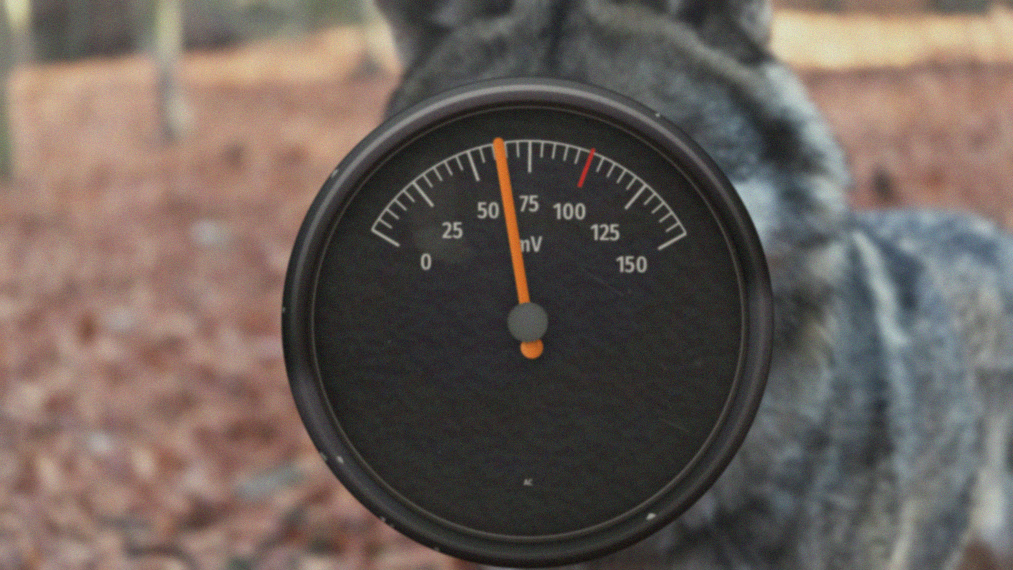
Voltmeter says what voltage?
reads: 62.5 mV
